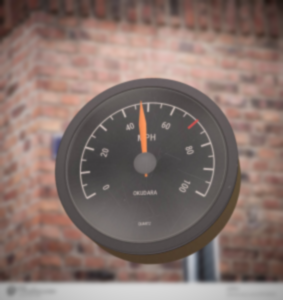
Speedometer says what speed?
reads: 47.5 mph
